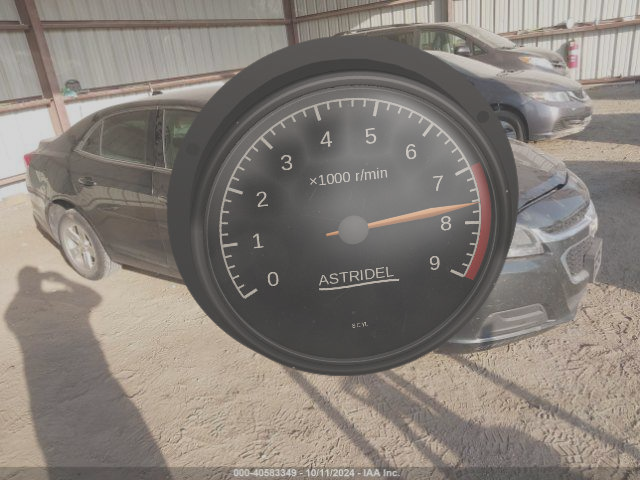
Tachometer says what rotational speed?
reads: 7600 rpm
